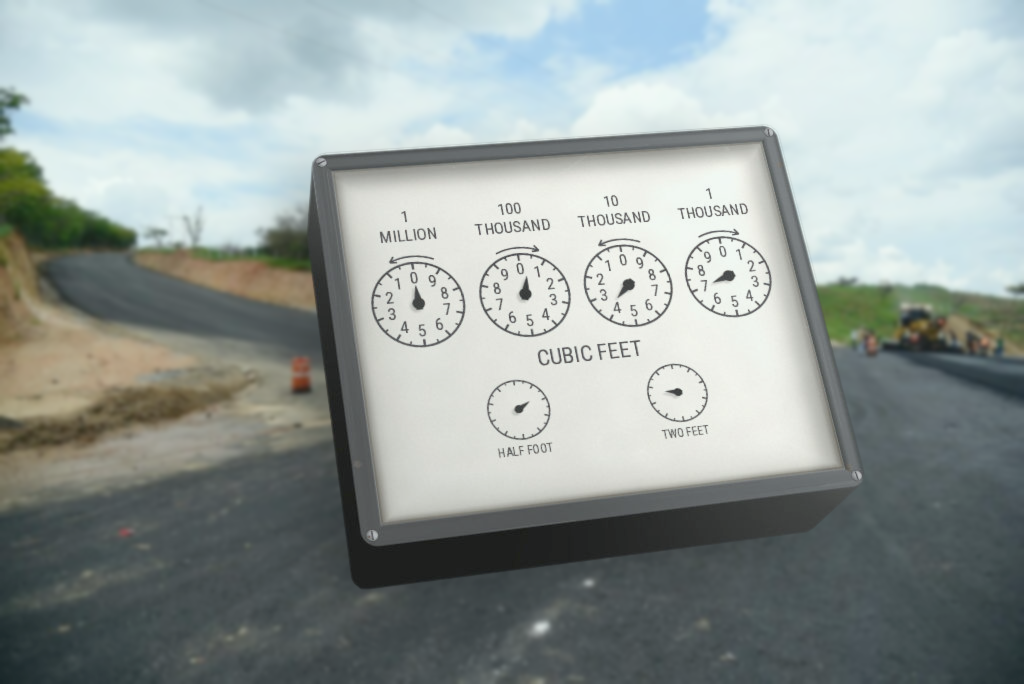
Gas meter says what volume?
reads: 3700 ft³
